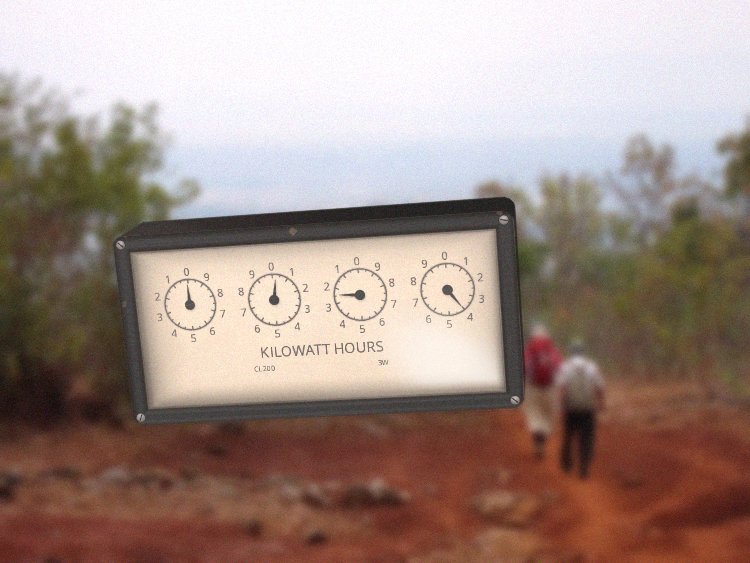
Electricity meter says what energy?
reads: 24 kWh
